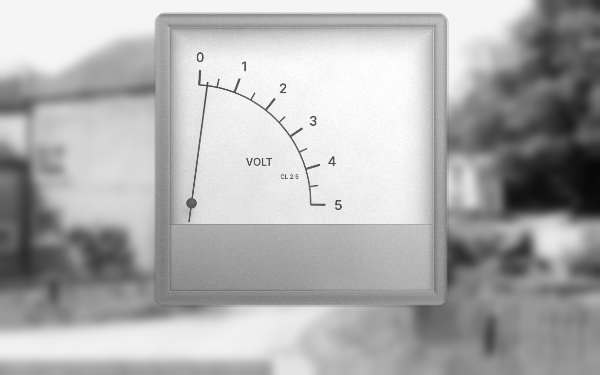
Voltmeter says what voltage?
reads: 0.25 V
